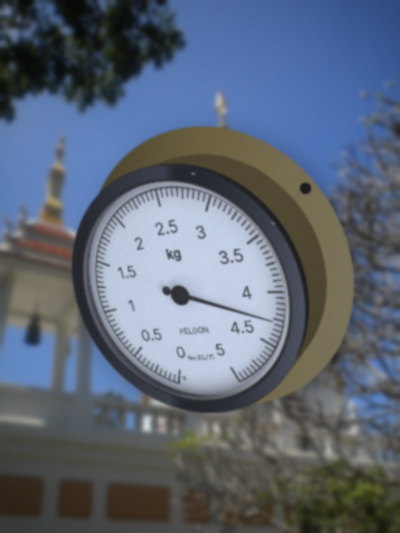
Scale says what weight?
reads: 4.25 kg
